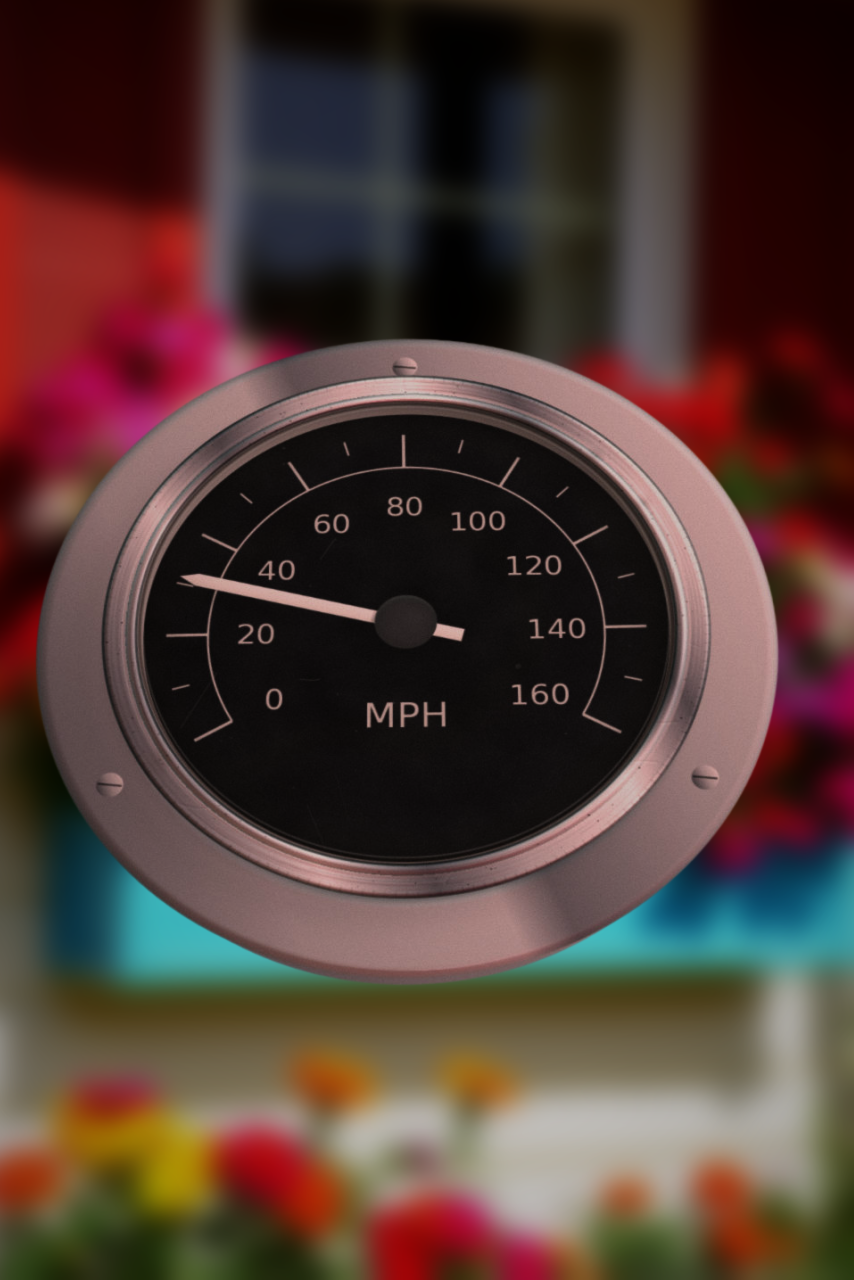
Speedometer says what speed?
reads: 30 mph
